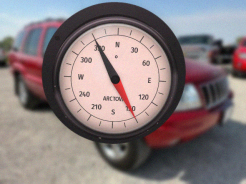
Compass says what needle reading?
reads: 150 °
